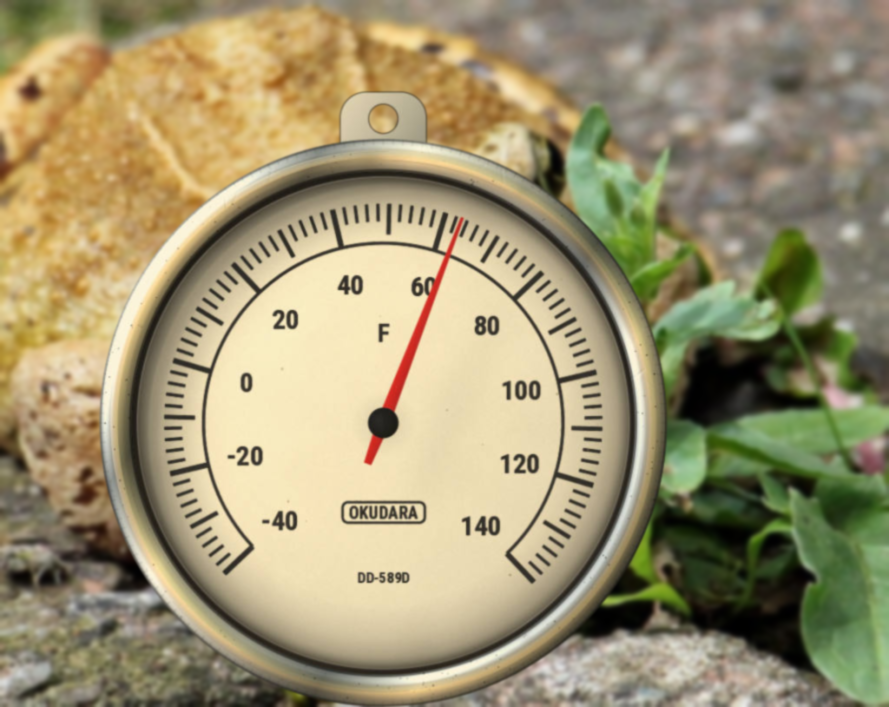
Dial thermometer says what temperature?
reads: 63 °F
